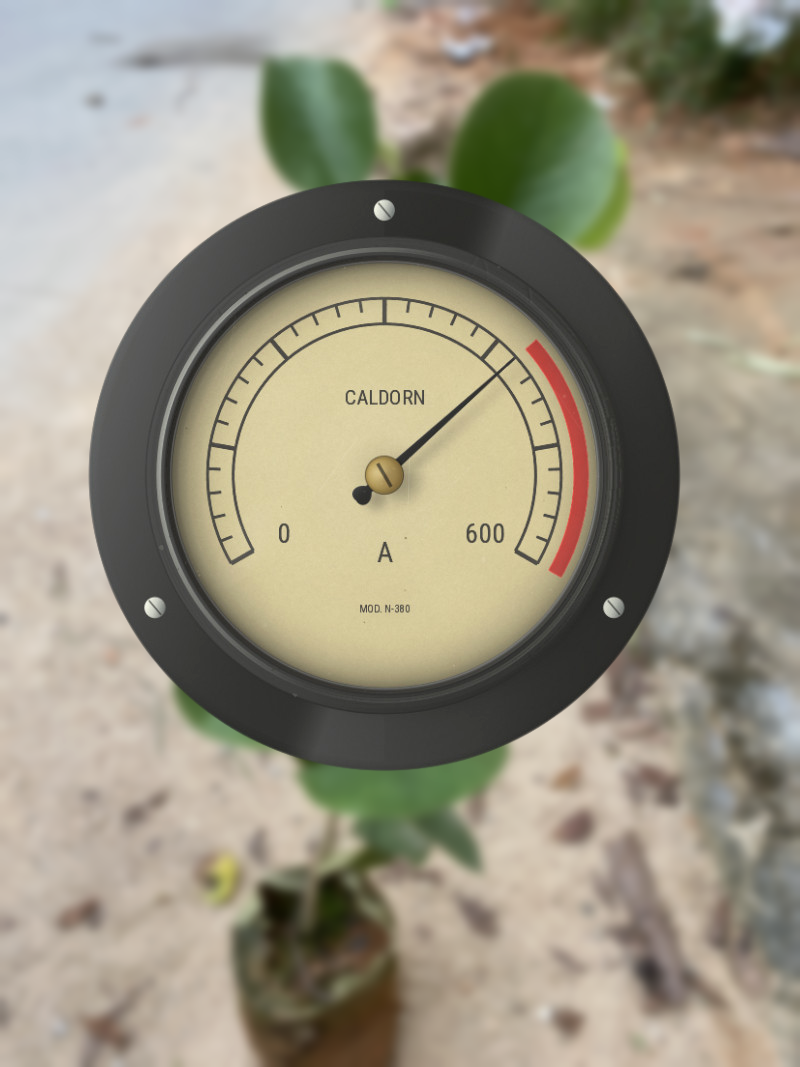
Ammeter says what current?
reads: 420 A
